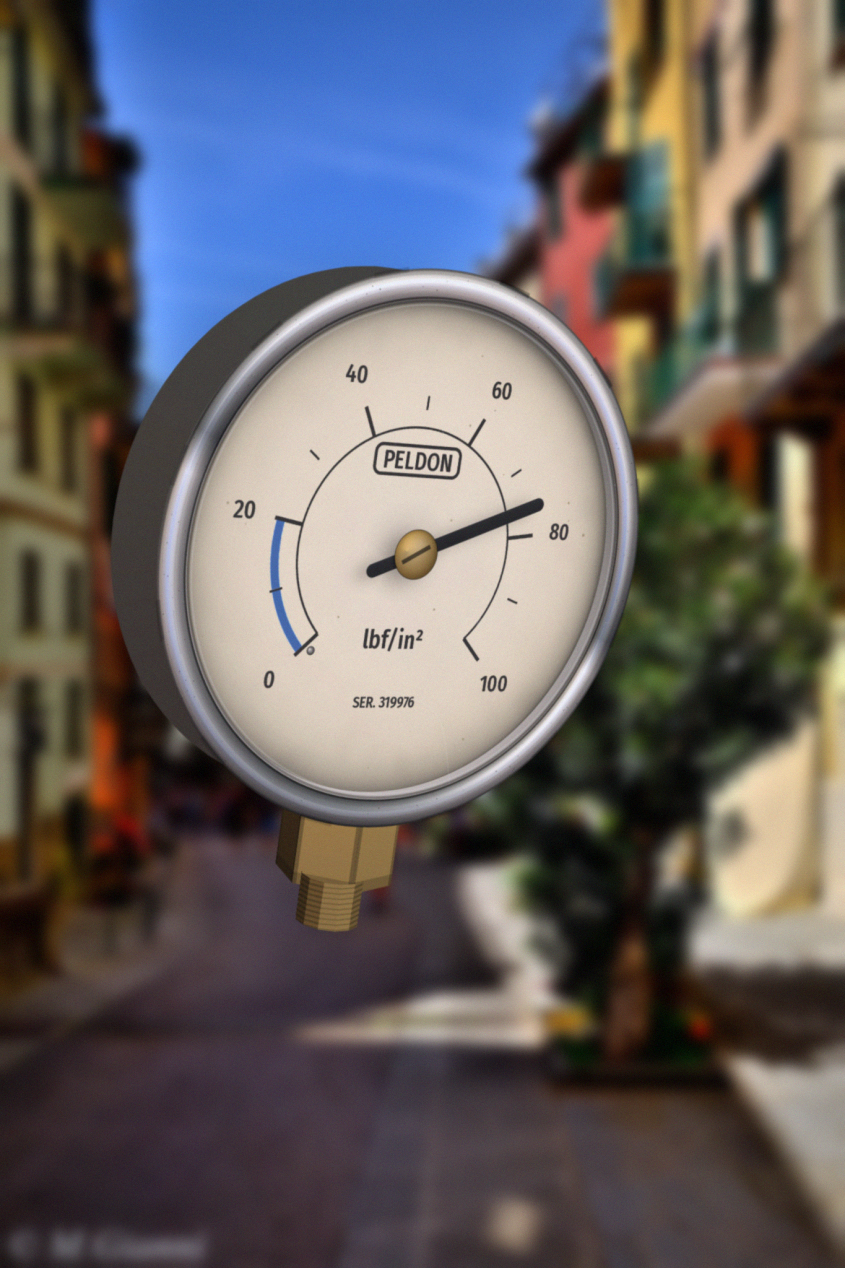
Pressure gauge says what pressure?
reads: 75 psi
